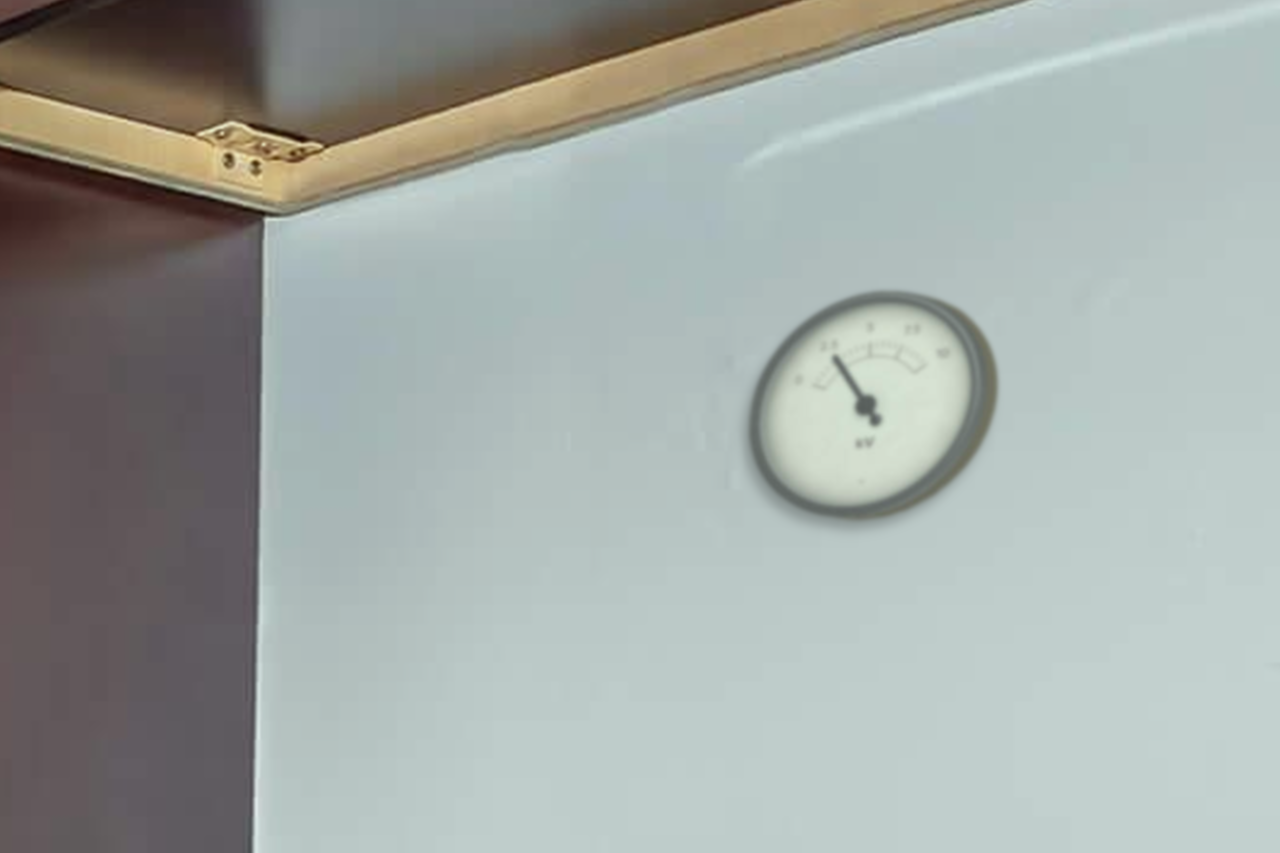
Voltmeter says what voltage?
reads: 2.5 kV
